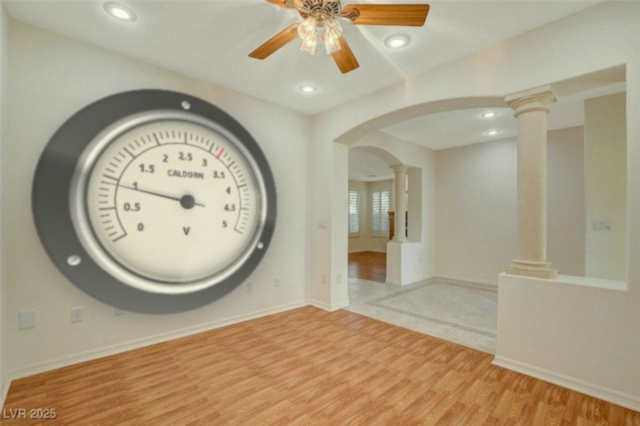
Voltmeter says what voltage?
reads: 0.9 V
